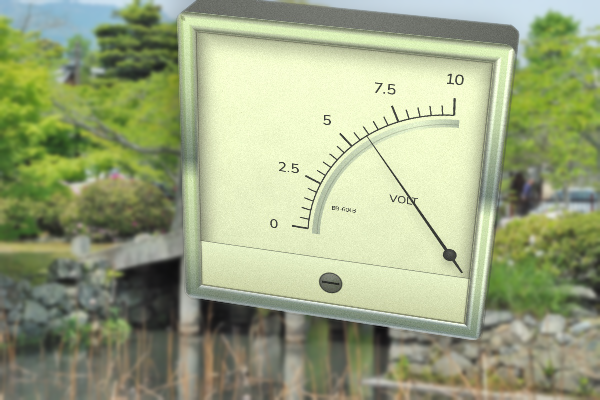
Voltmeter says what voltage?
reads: 6 V
